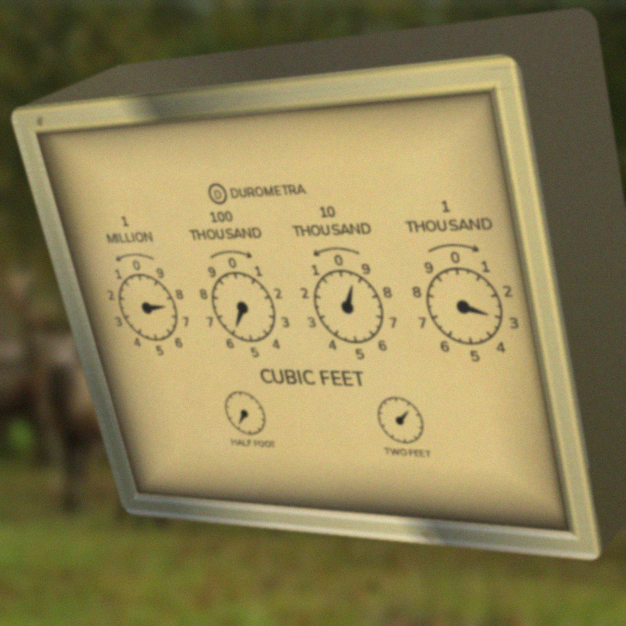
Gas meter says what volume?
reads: 759300 ft³
